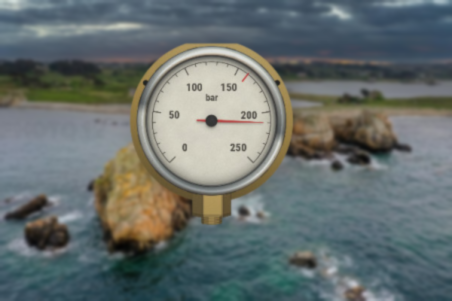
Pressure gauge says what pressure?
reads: 210 bar
